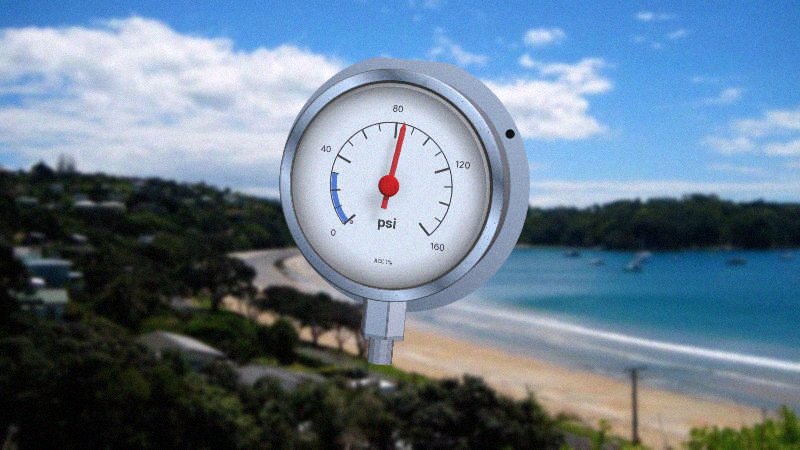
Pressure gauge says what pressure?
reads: 85 psi
